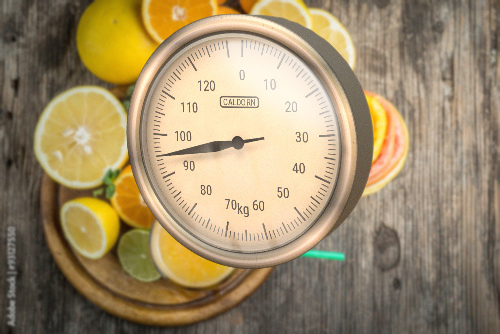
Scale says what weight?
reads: 95 kg
